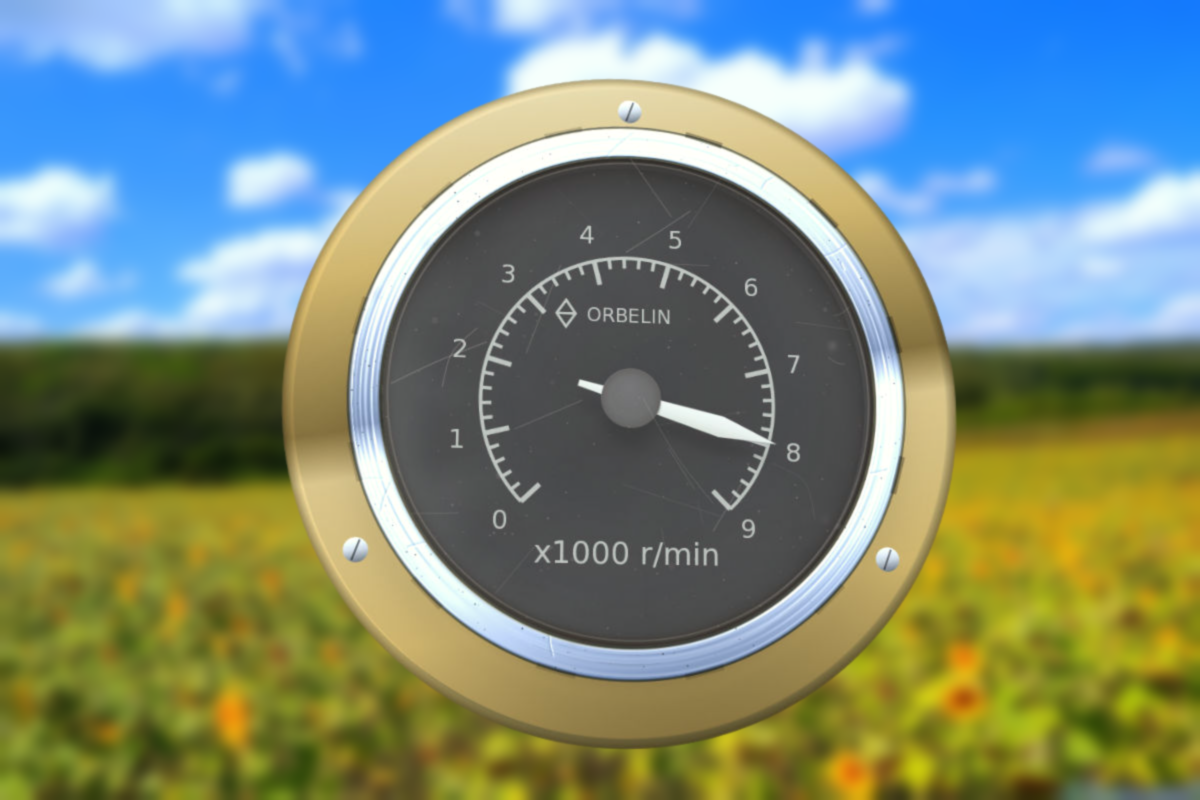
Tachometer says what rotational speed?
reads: 8000 rpm
